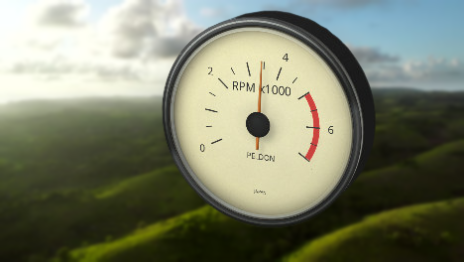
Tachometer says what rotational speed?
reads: 3500 rpm
